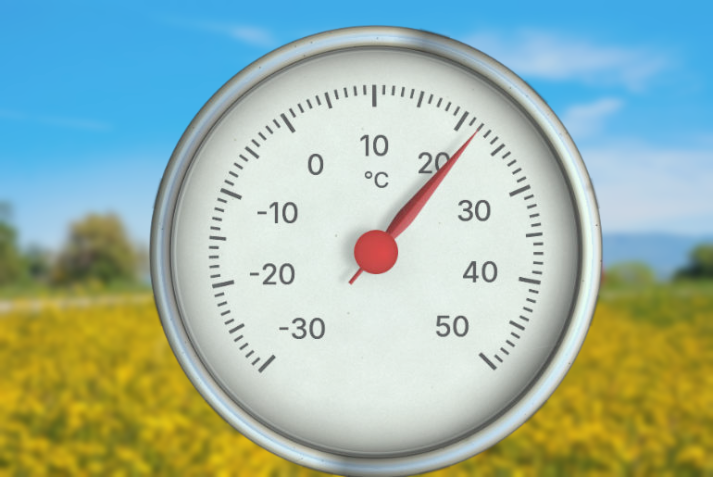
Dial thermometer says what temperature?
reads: 22 °C
